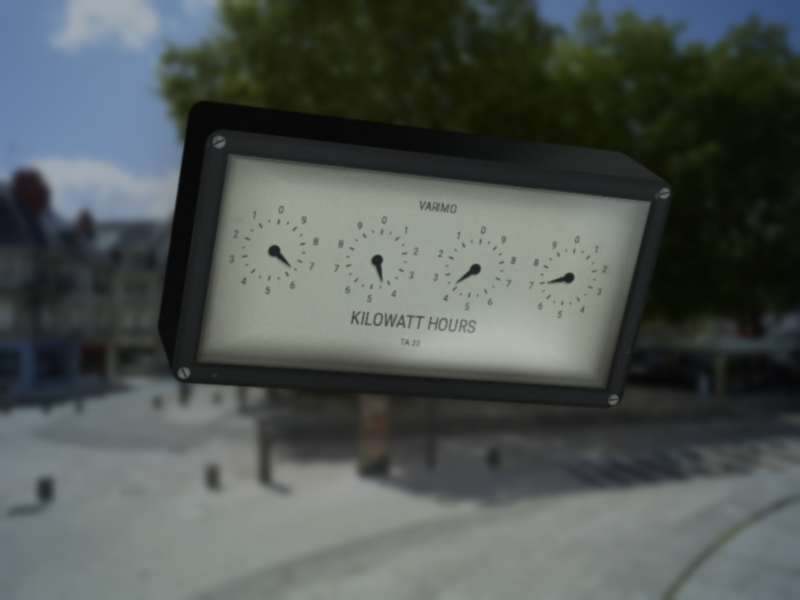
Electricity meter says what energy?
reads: 6437 kWh
